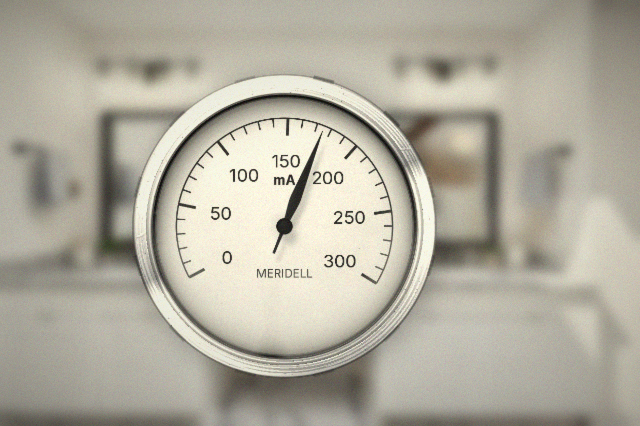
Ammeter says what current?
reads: 175 mA
